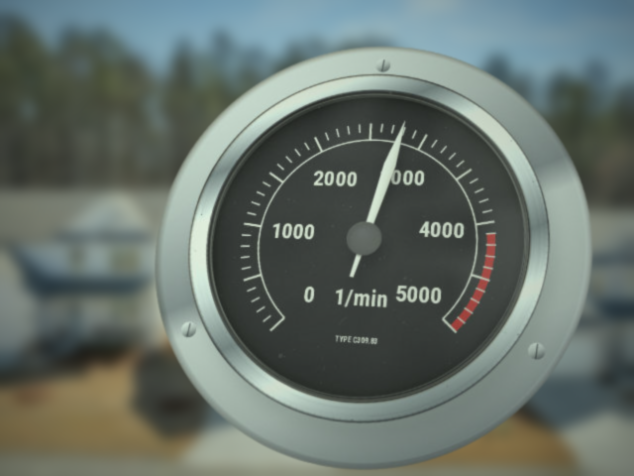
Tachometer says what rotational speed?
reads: 2800 rpm
